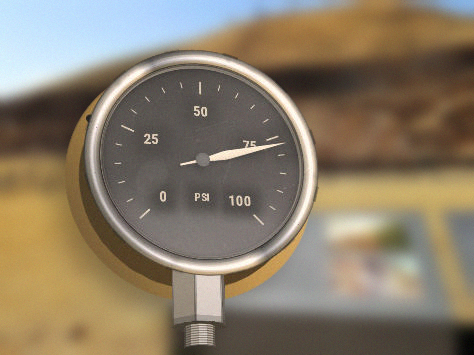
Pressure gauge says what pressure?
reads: 77.5 psi
